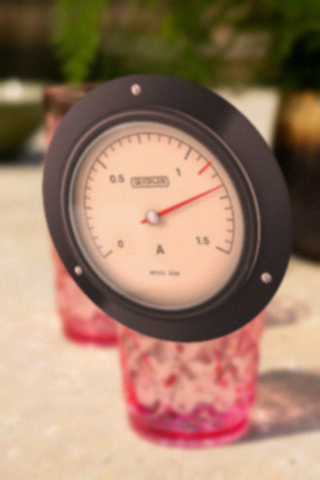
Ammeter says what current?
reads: 1.2 A
